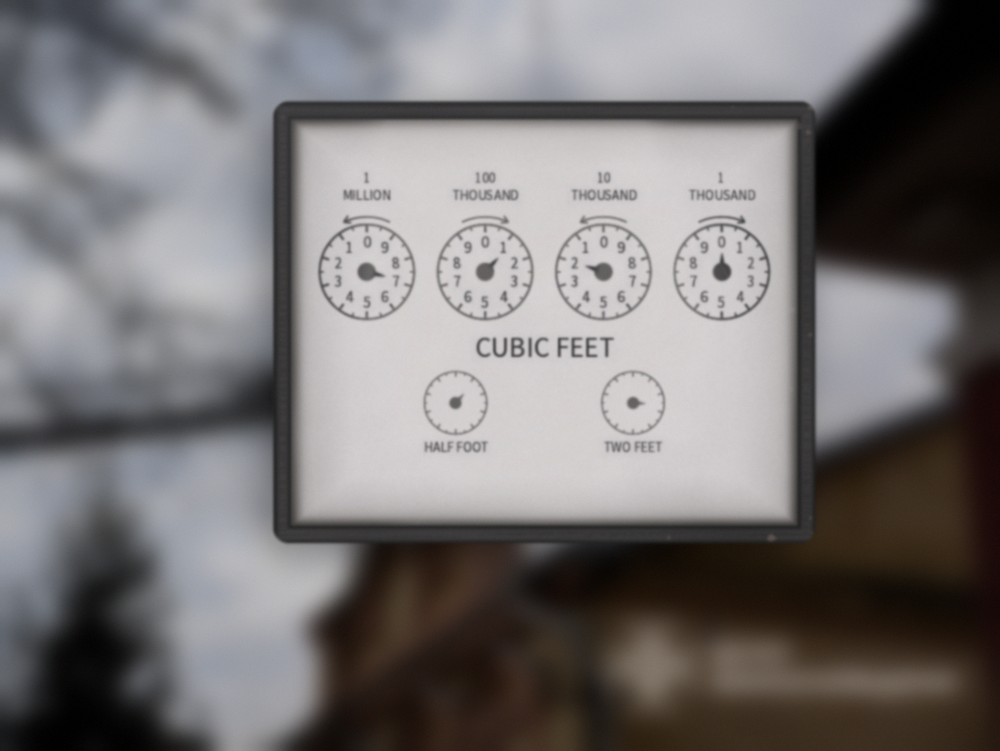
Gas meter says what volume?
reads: 712000 ft³
